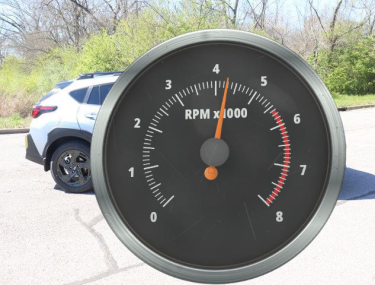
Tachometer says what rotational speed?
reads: 4300 rpm
